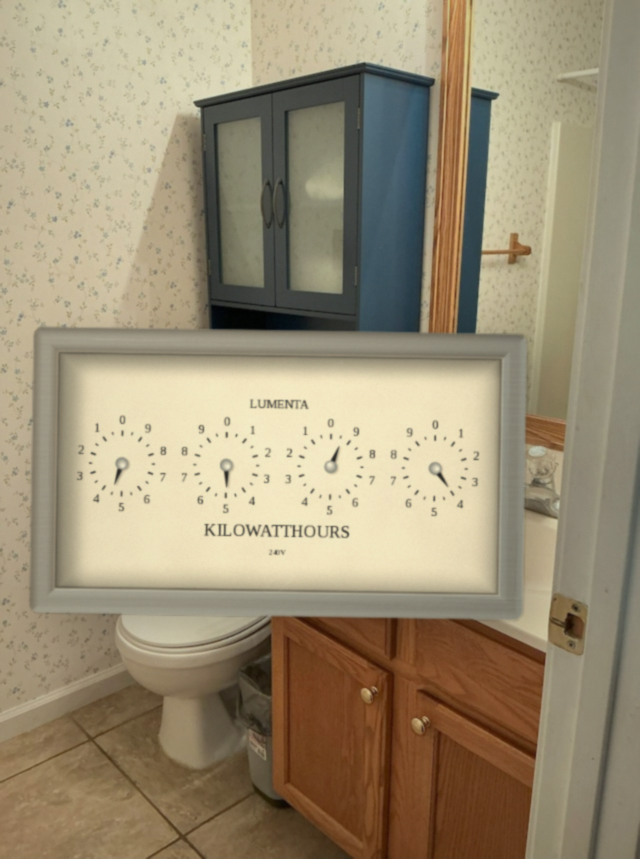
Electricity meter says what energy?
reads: 4494 kWh
